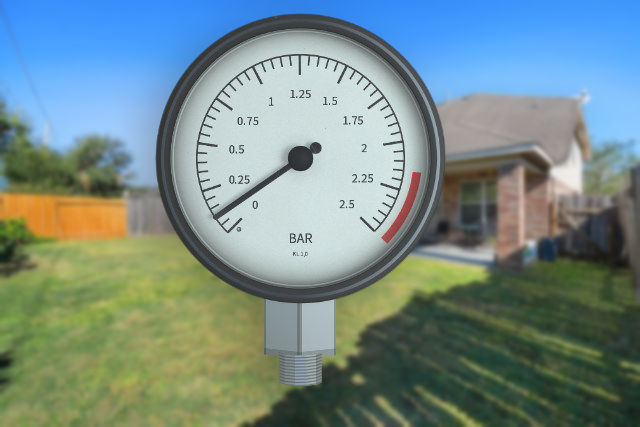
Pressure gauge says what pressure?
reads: 0.1 bar
